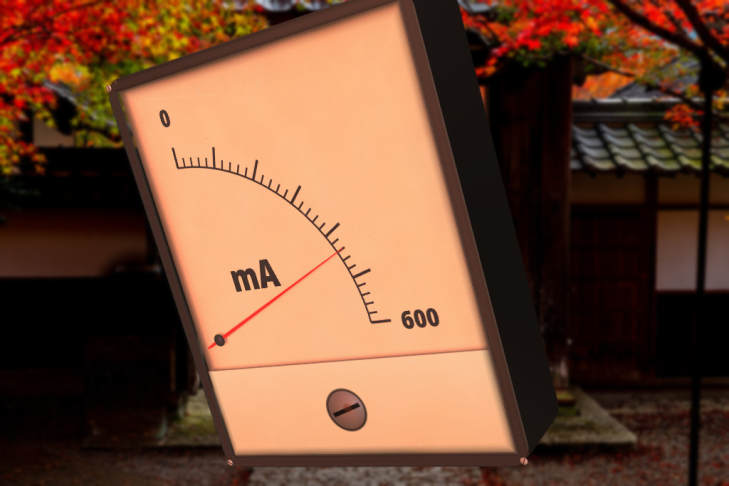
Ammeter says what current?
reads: 440 mA
